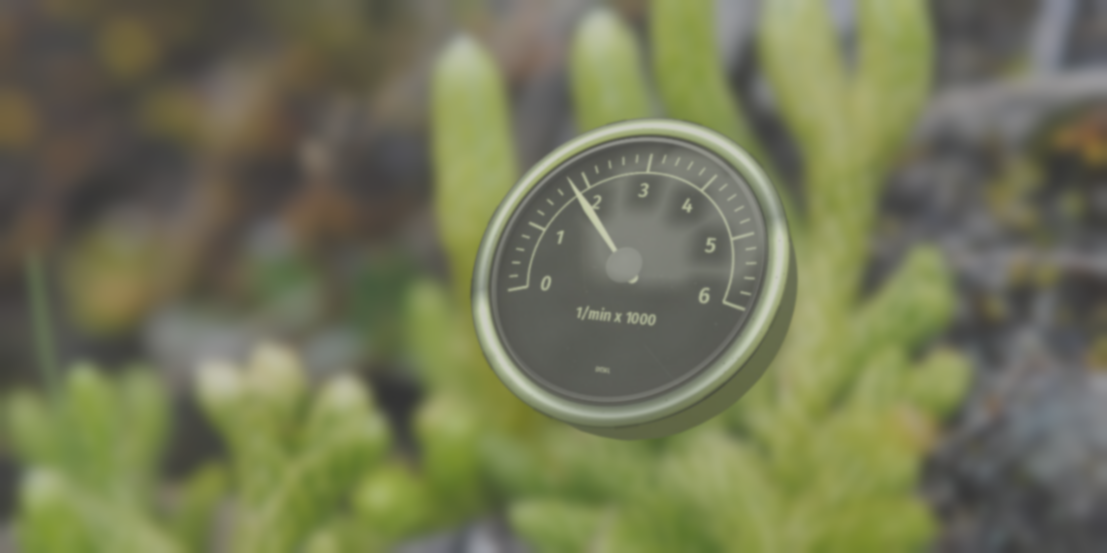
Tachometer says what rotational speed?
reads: 1800 rpm
